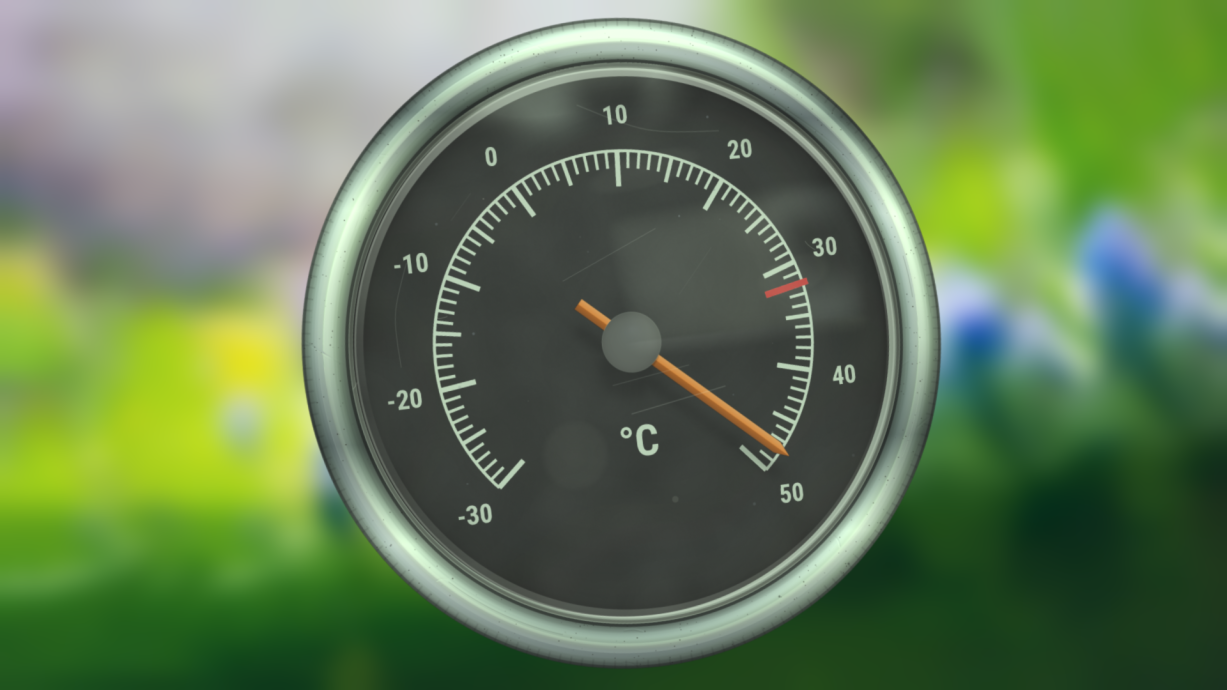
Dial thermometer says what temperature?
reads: 48 °C
